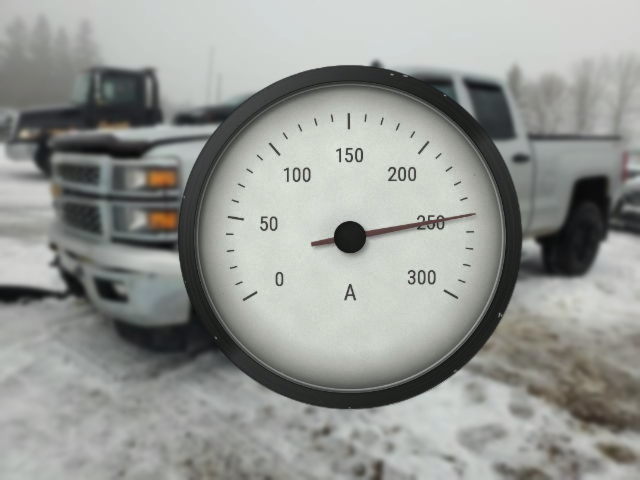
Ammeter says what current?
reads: 250 A
